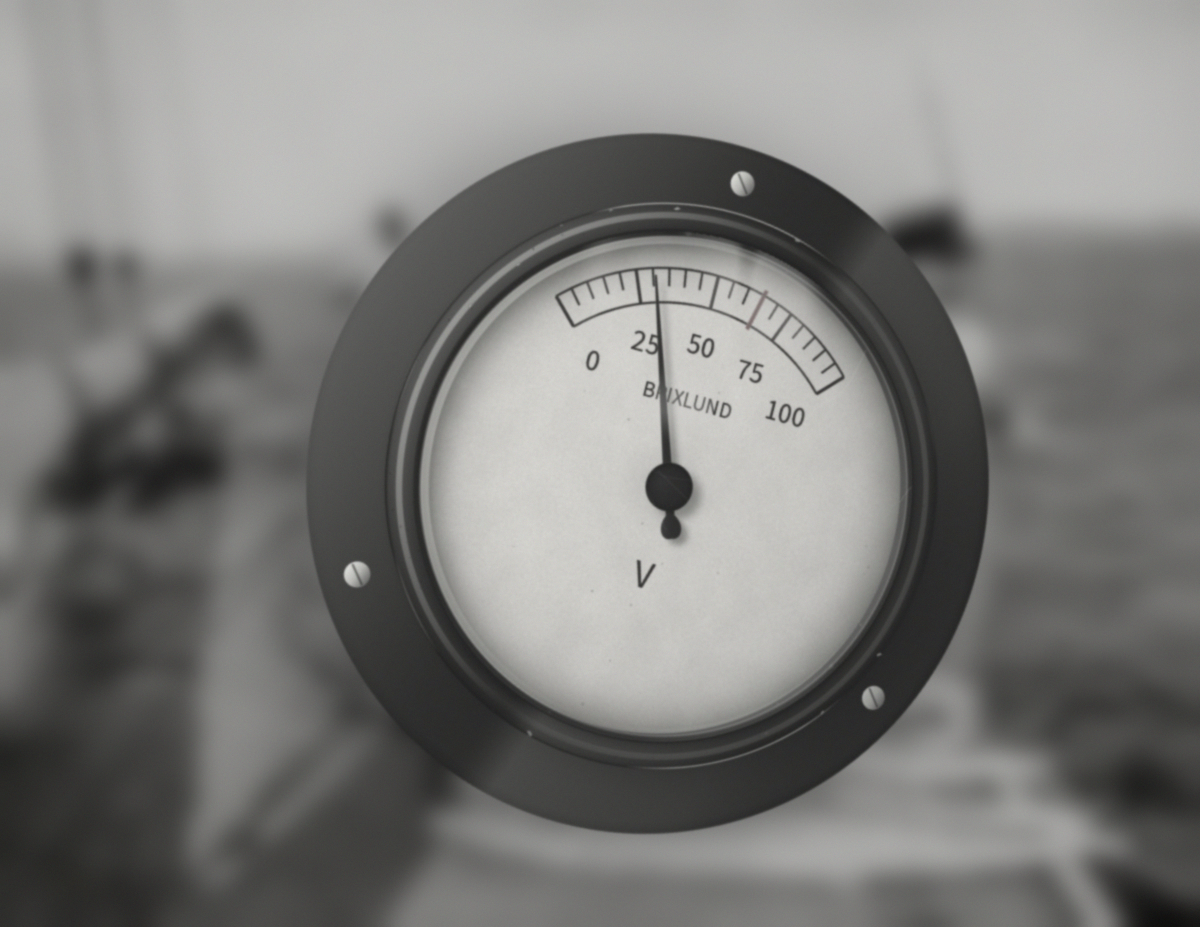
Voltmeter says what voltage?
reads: 30 V
